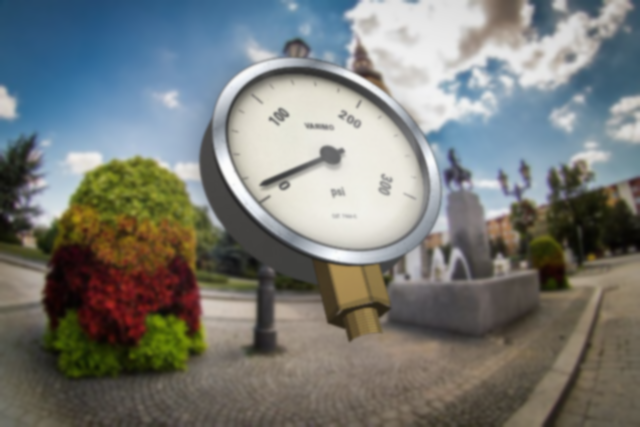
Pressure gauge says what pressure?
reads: 10 psi
